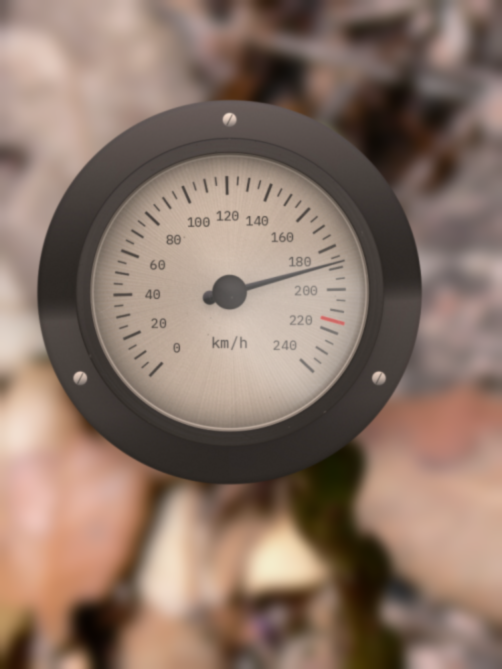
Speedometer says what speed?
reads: 187.5 km/h
